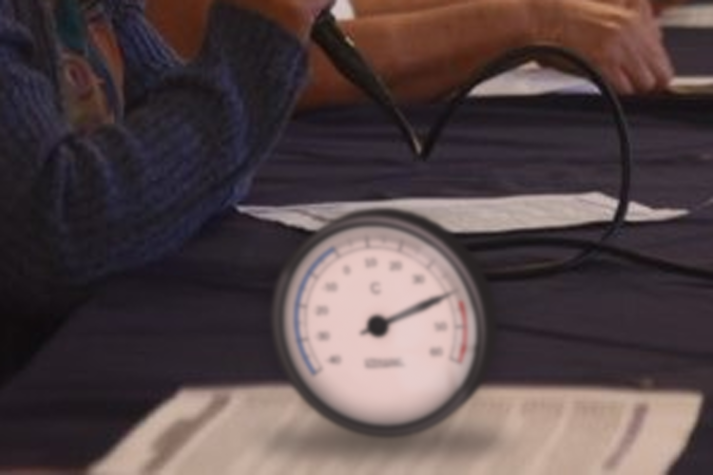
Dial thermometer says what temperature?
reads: 40 °C
